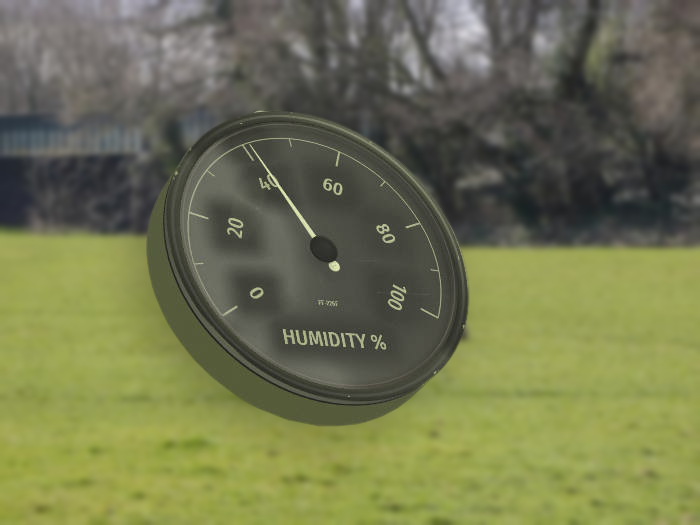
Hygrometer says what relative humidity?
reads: 40 %
